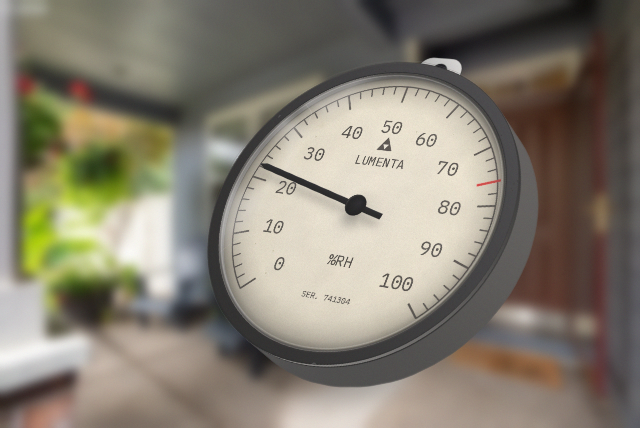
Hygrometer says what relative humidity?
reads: 22 %
